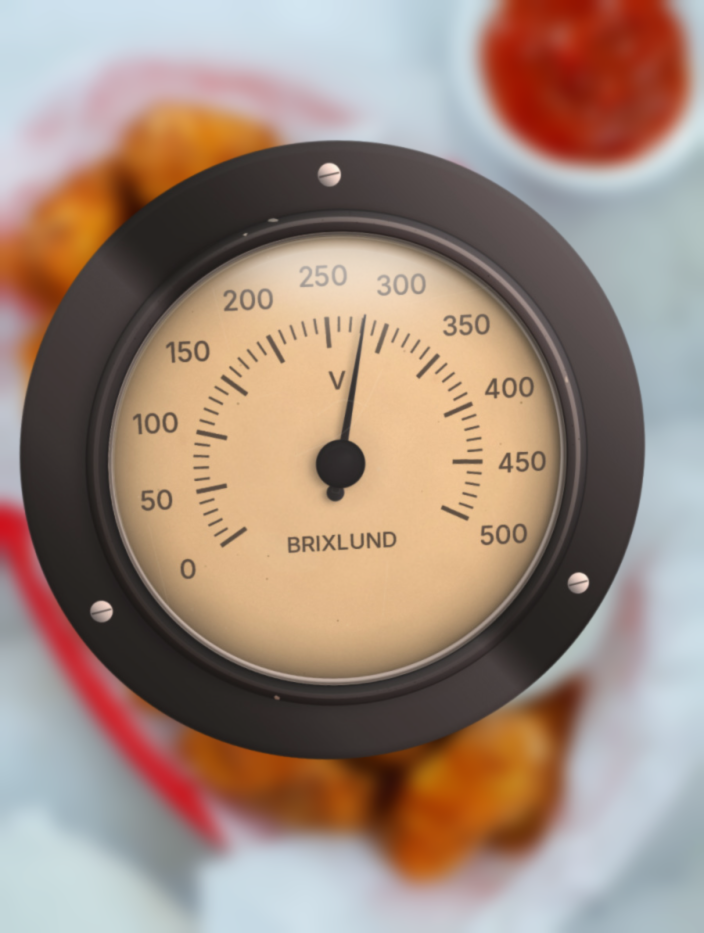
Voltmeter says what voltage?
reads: 280 V
